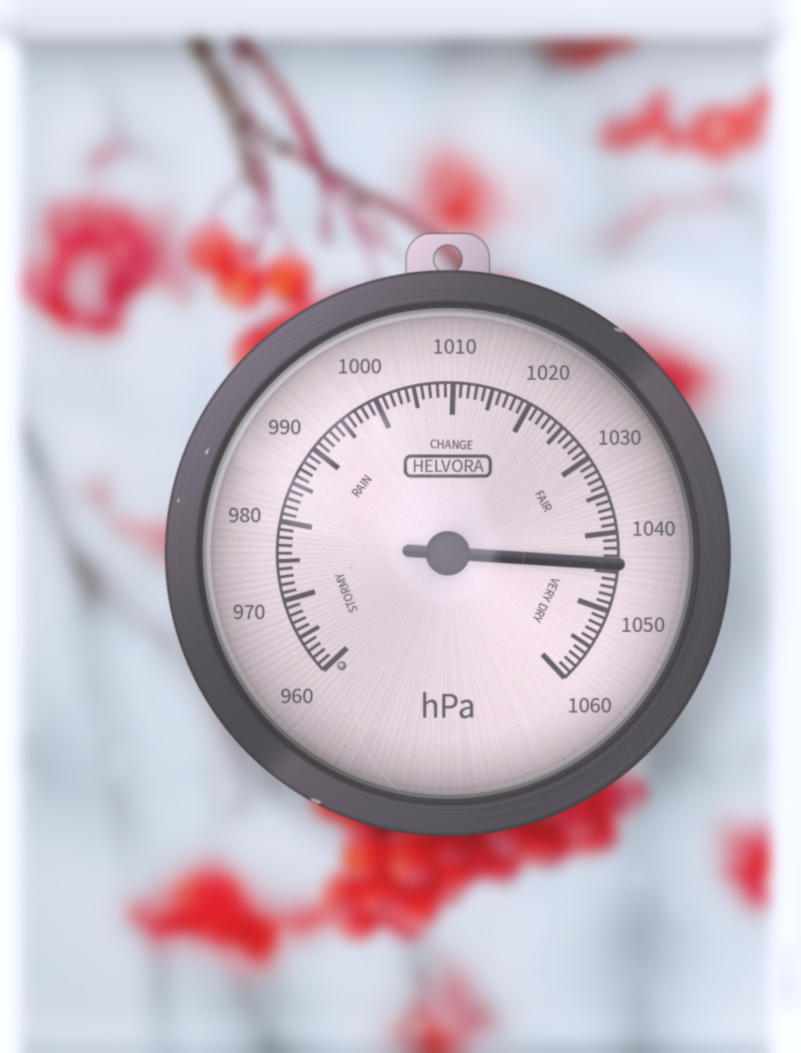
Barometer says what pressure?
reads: 1044 hPa
